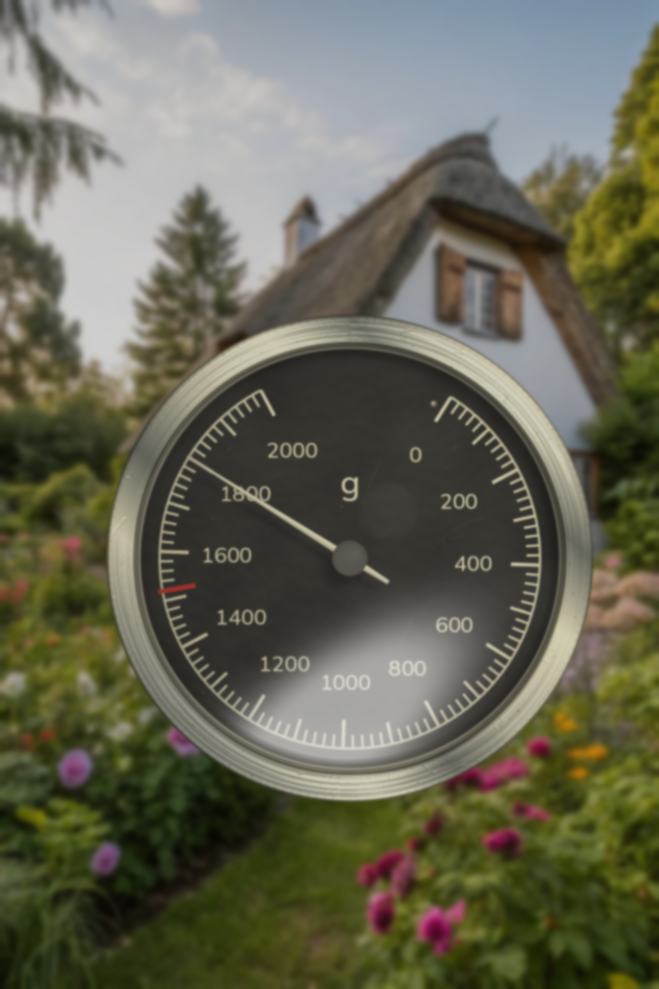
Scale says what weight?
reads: 1800 g
